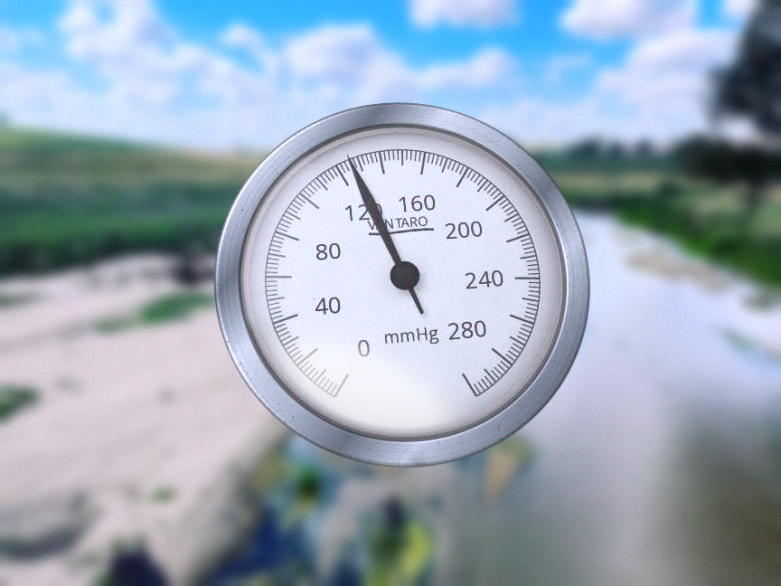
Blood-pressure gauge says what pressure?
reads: 126 mmHg
